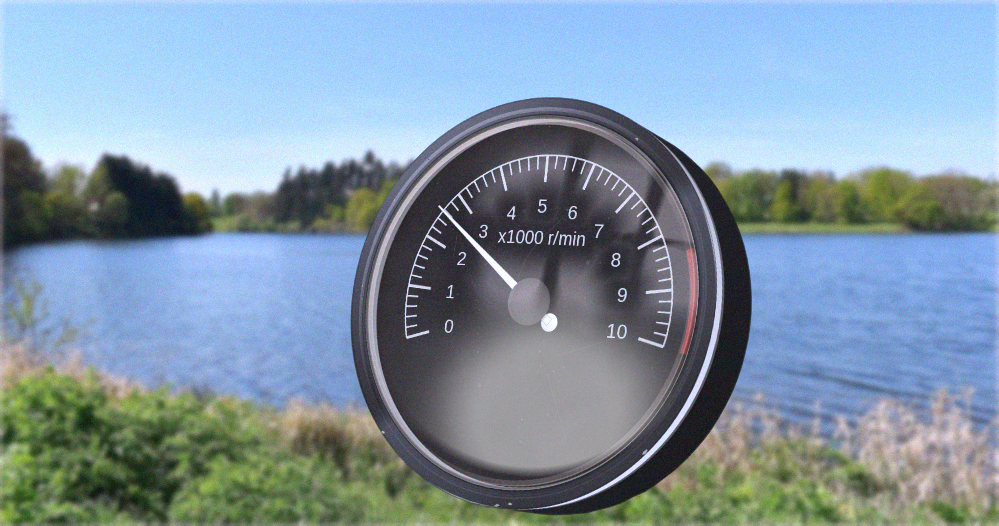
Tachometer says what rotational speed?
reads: 2600 rpm
